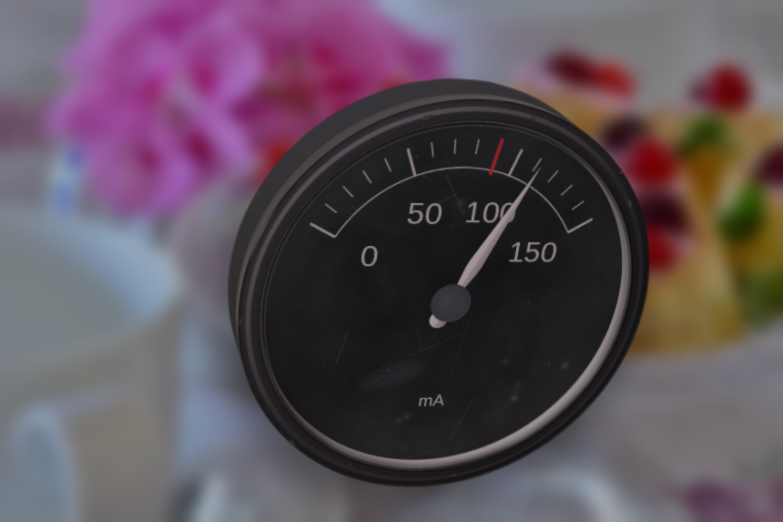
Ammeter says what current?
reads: 110 mA
